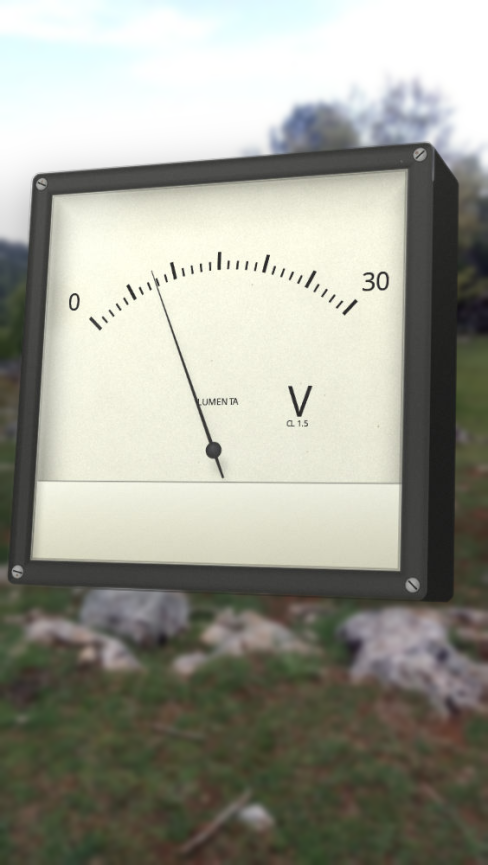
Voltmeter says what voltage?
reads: 8 V
